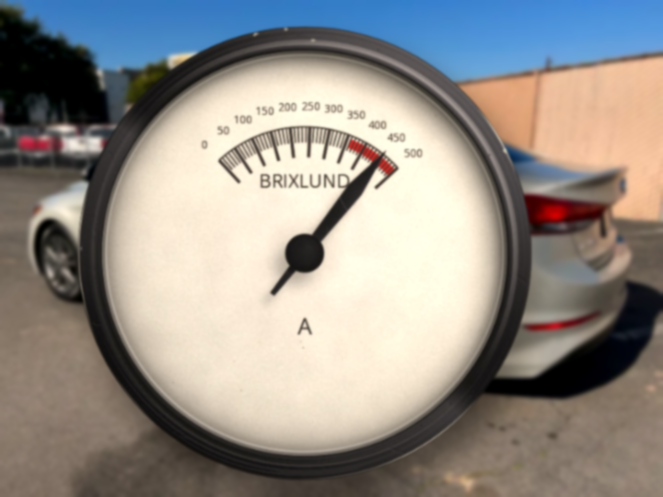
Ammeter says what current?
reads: 450 A
